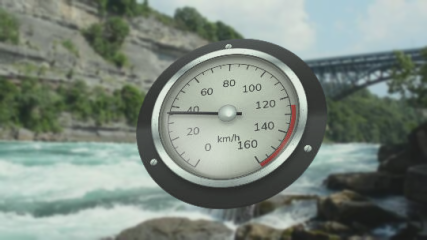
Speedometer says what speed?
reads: 35 km/h
